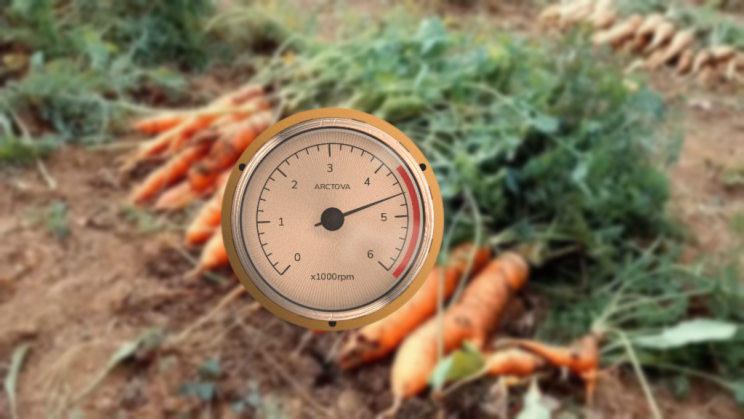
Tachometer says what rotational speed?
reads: 4600 rpm
